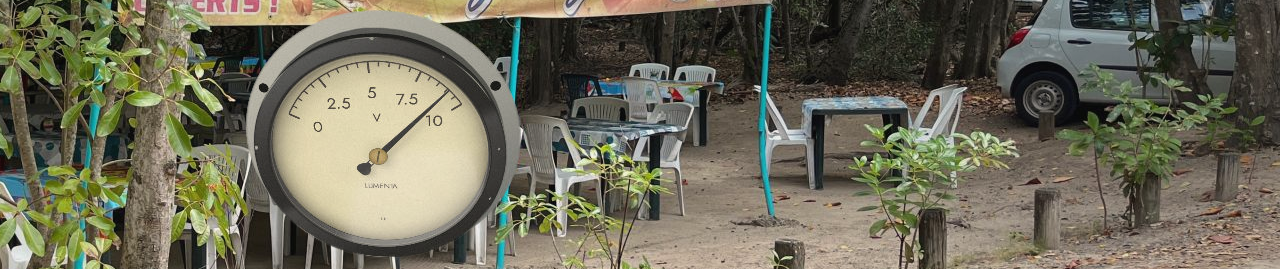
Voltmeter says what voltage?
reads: 9 V
